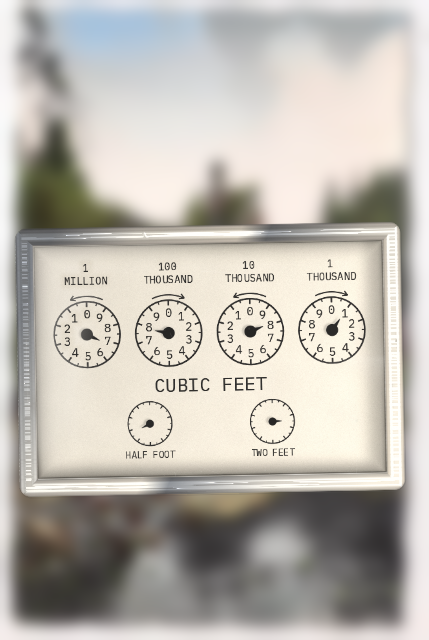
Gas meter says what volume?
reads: 678100 ft³
